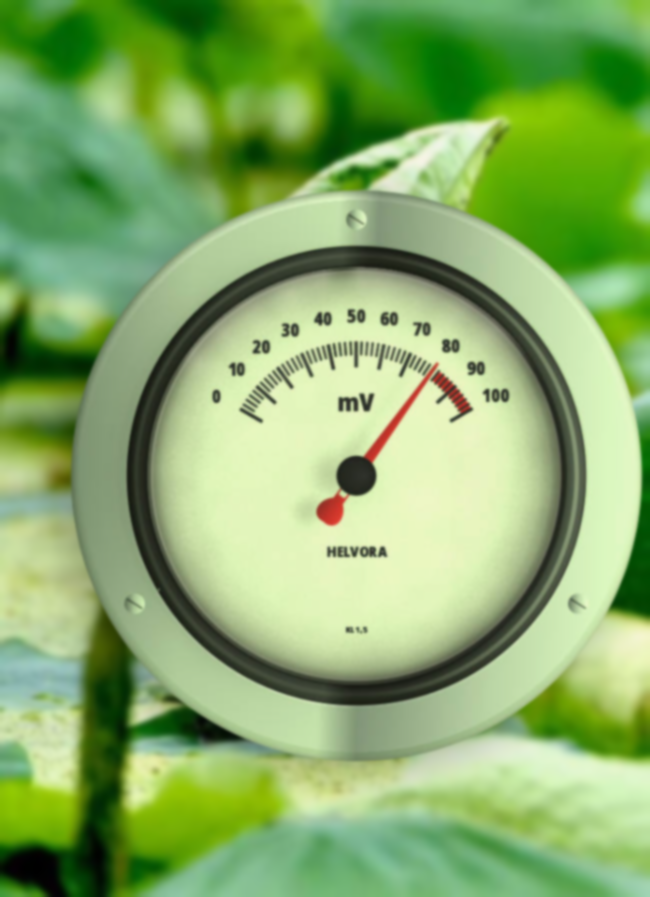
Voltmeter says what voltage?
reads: 80 mV
